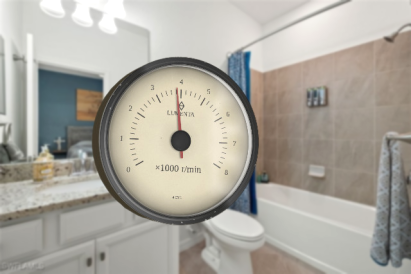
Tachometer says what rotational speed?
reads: 3800 rpm
